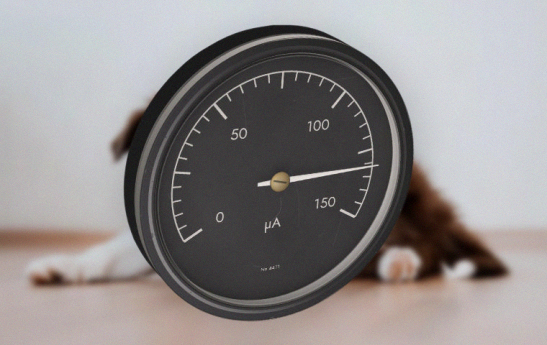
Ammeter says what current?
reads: 130 µA
